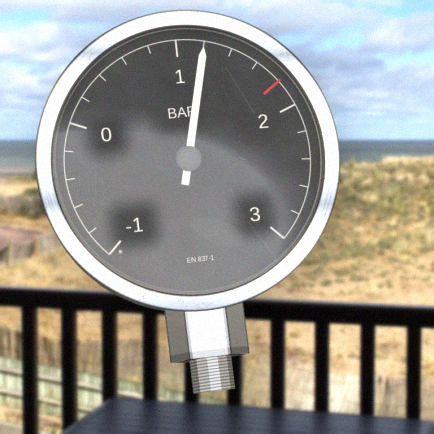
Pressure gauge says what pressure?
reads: 1.2 bar
